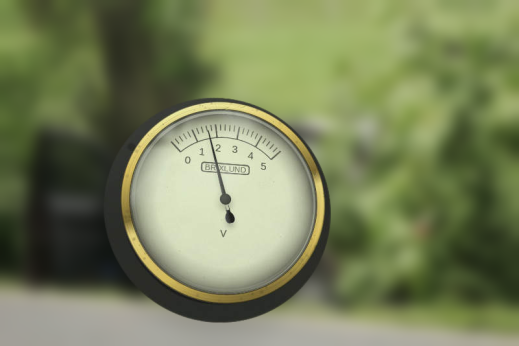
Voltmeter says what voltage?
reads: 1.6 V
